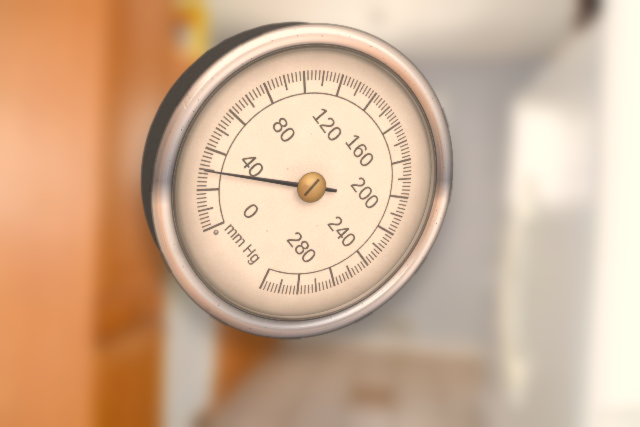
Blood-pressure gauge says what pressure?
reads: 30 mmHg
